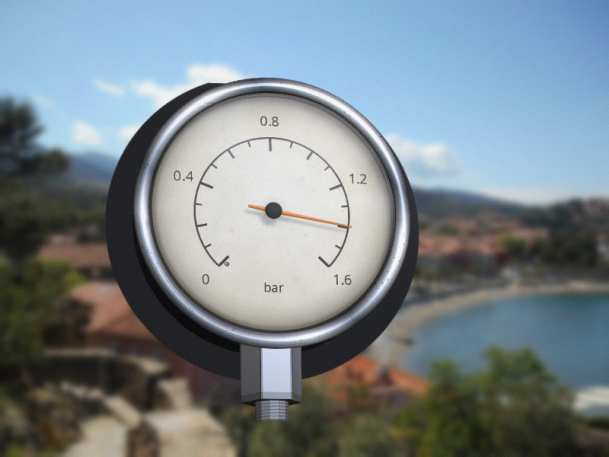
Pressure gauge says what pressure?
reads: 1.4 bar
